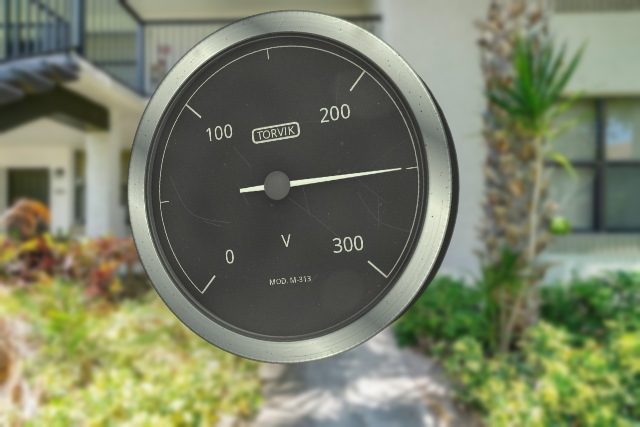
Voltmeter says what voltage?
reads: 250 V
